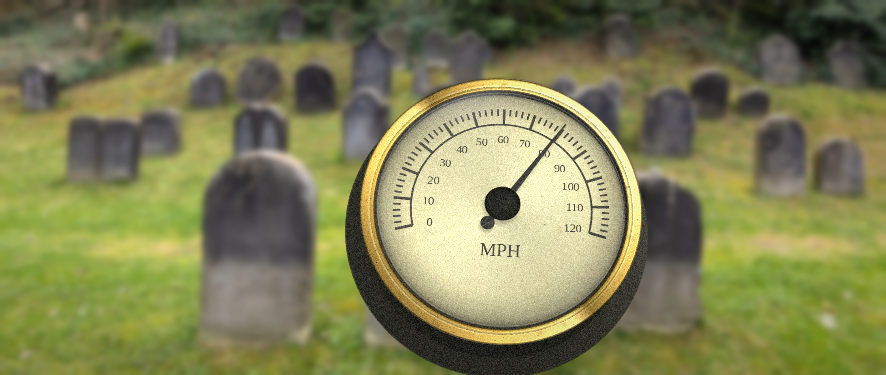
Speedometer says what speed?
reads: 80 mph
